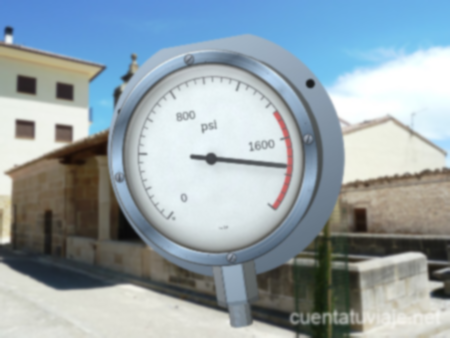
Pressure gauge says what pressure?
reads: 1750 psi
